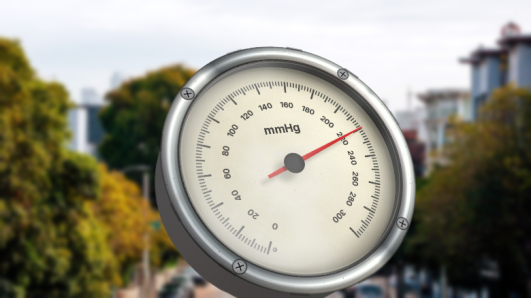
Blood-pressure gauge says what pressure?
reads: 220 mmHg
